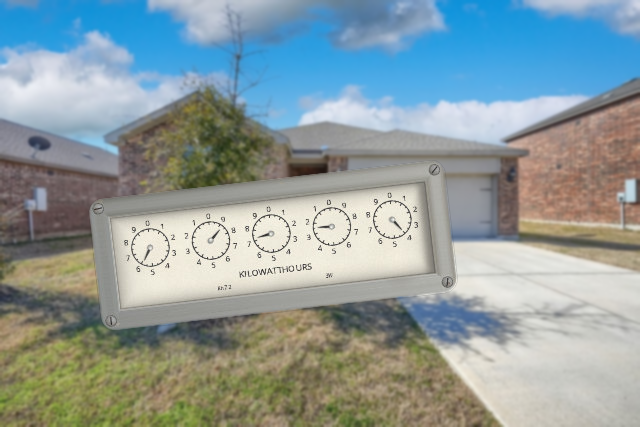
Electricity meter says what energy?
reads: 58724 kWh
